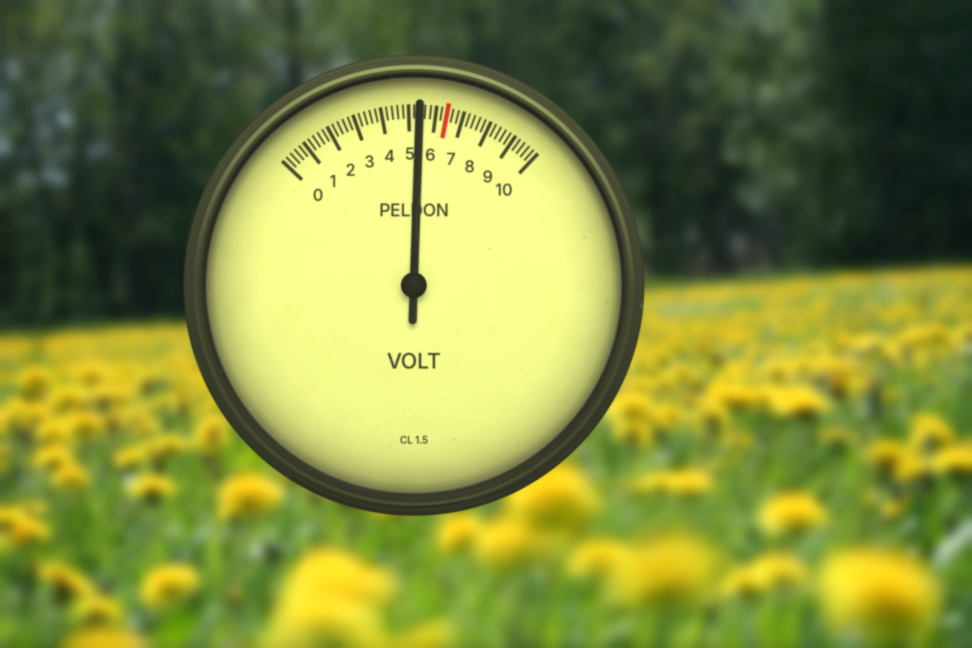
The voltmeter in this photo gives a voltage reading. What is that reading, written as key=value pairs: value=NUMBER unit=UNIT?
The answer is value=5.4 unit=V
